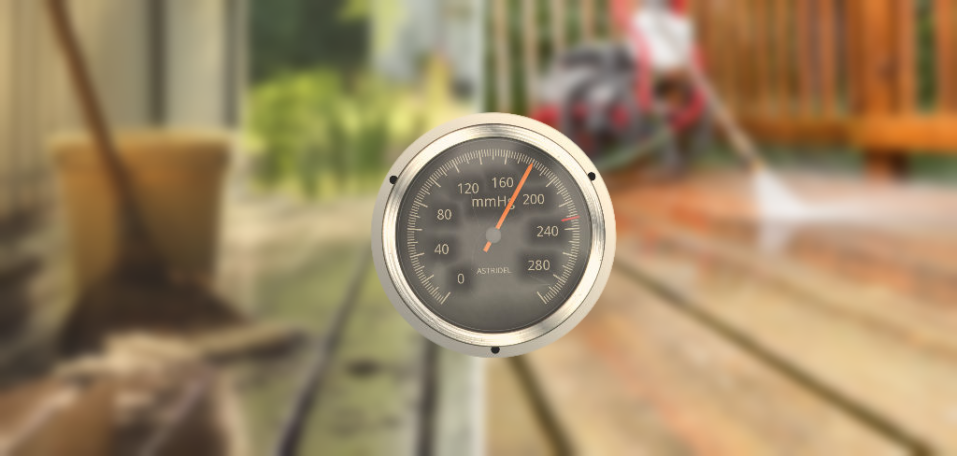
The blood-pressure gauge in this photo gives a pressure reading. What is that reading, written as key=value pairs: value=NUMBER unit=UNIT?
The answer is value=180 unit=mmHg
